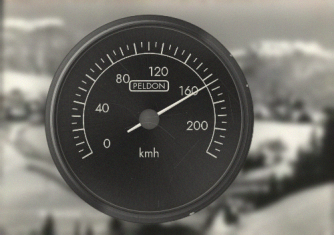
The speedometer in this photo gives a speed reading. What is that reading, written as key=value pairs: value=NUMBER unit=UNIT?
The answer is value=165 unit=km/h
